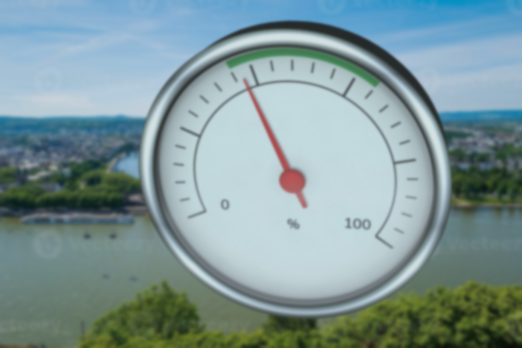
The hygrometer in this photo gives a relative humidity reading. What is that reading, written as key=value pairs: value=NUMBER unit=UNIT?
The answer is value=38 unit=%
